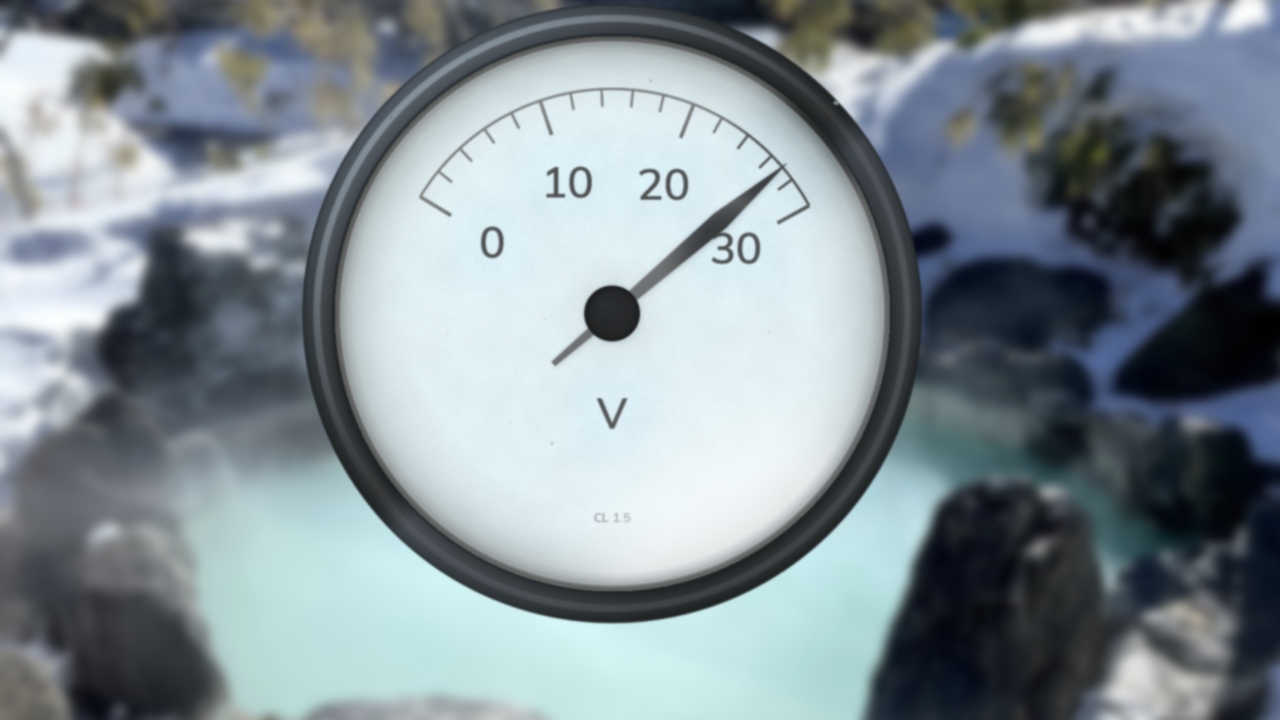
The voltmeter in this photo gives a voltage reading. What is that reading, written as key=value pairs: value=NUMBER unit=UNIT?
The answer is value=27 unit=V
